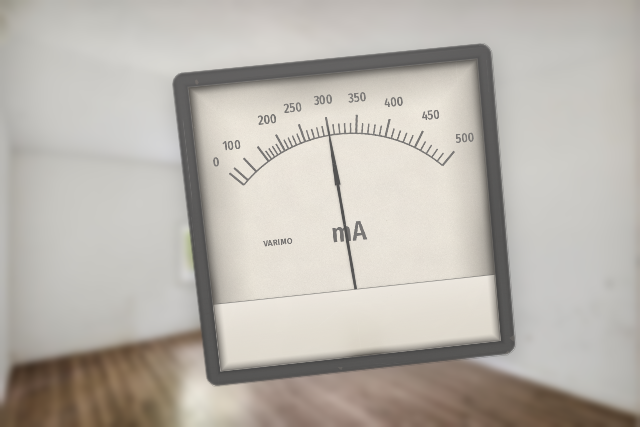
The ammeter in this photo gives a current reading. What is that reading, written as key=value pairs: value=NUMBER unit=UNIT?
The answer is value=300 unit=mA
